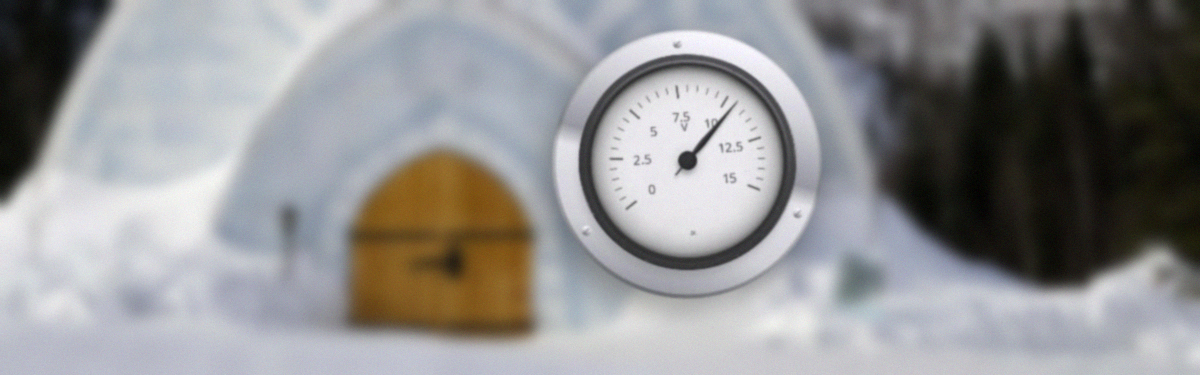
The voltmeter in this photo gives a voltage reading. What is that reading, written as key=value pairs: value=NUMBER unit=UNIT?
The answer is value=10.5 unit=V
